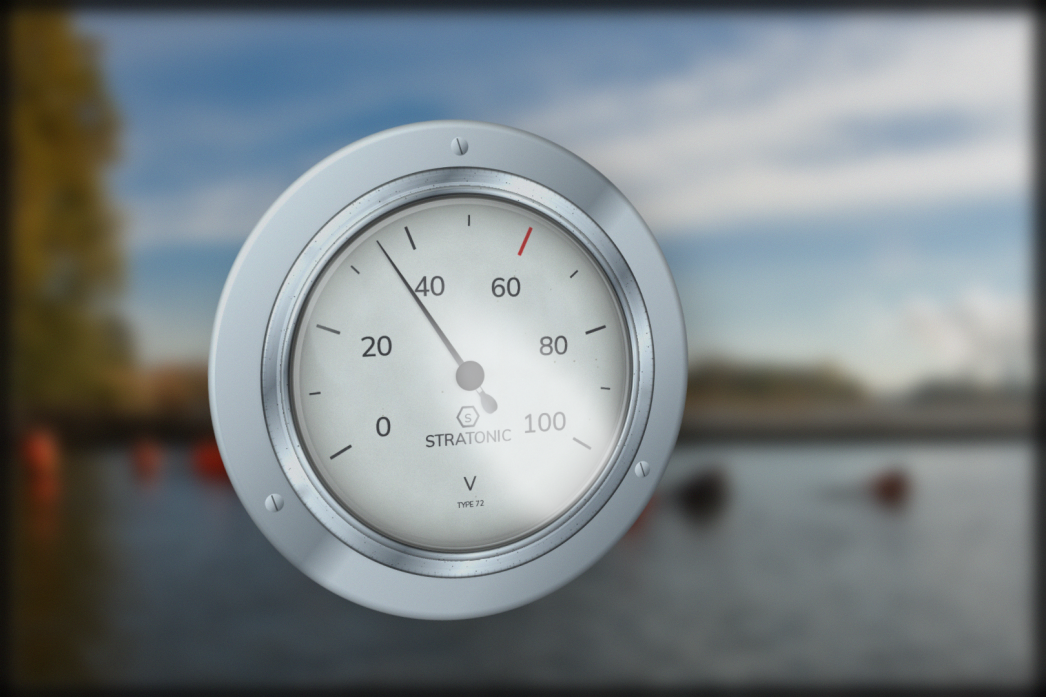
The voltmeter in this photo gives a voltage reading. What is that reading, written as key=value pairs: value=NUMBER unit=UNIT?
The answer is value=35 unit=V
